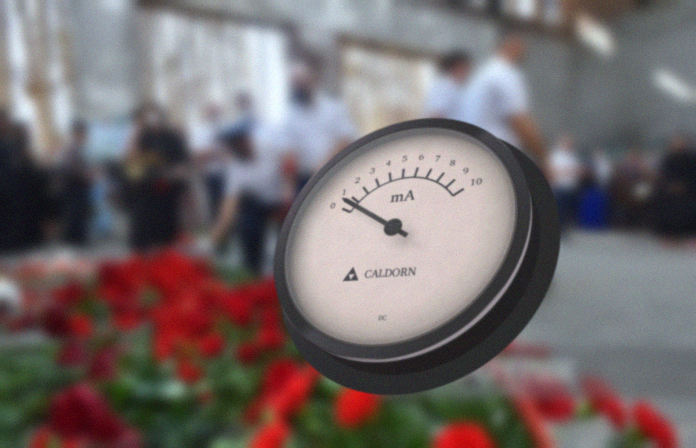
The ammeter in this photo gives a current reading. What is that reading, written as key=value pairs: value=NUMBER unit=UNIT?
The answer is value=0.5 unit=mA
